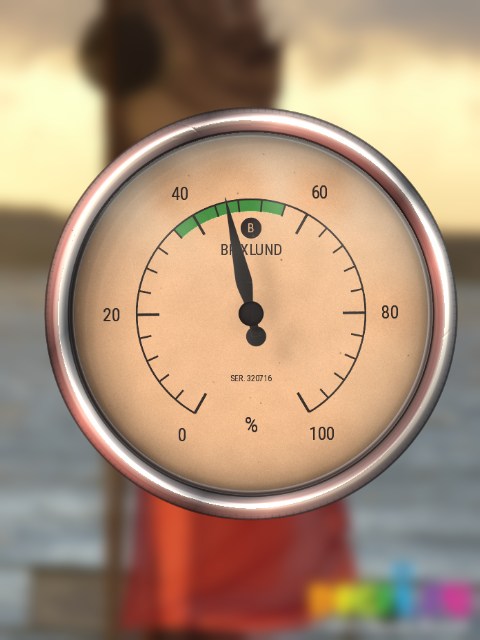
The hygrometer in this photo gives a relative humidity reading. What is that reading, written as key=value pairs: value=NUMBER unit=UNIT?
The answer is value=46 unit=%
